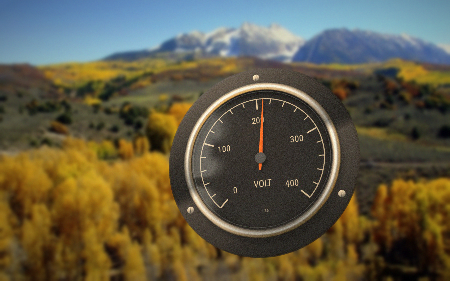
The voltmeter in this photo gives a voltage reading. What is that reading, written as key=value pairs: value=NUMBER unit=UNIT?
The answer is value=210 unit=V
